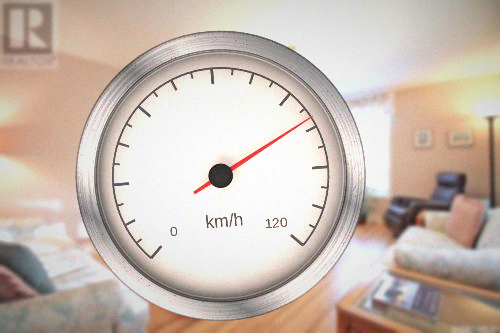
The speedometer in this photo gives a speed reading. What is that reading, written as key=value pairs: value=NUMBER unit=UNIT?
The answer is value=87.5 unit=km/h
